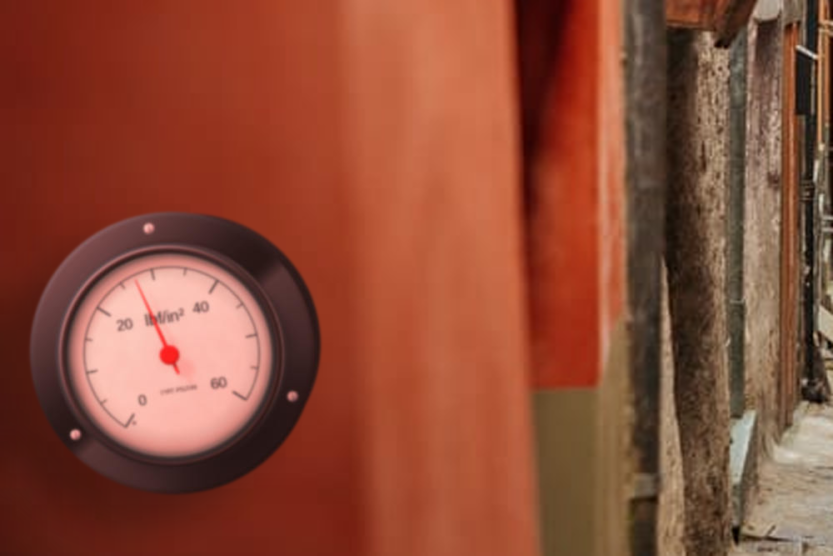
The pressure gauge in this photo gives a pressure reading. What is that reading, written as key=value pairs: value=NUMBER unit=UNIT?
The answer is value=27.5 unit=psi
